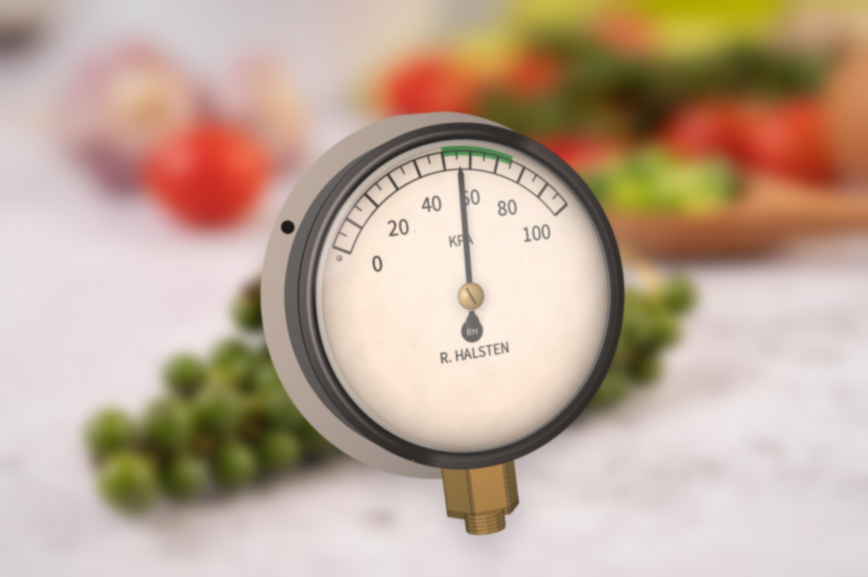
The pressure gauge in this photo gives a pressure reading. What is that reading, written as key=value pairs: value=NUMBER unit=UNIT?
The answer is value=55 unit=kPa
